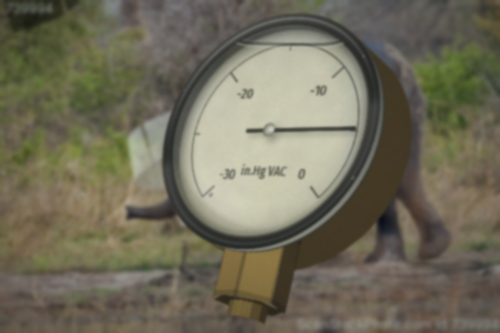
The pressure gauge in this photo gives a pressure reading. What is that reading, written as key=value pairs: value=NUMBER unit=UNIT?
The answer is value=-5 unit=inHg
